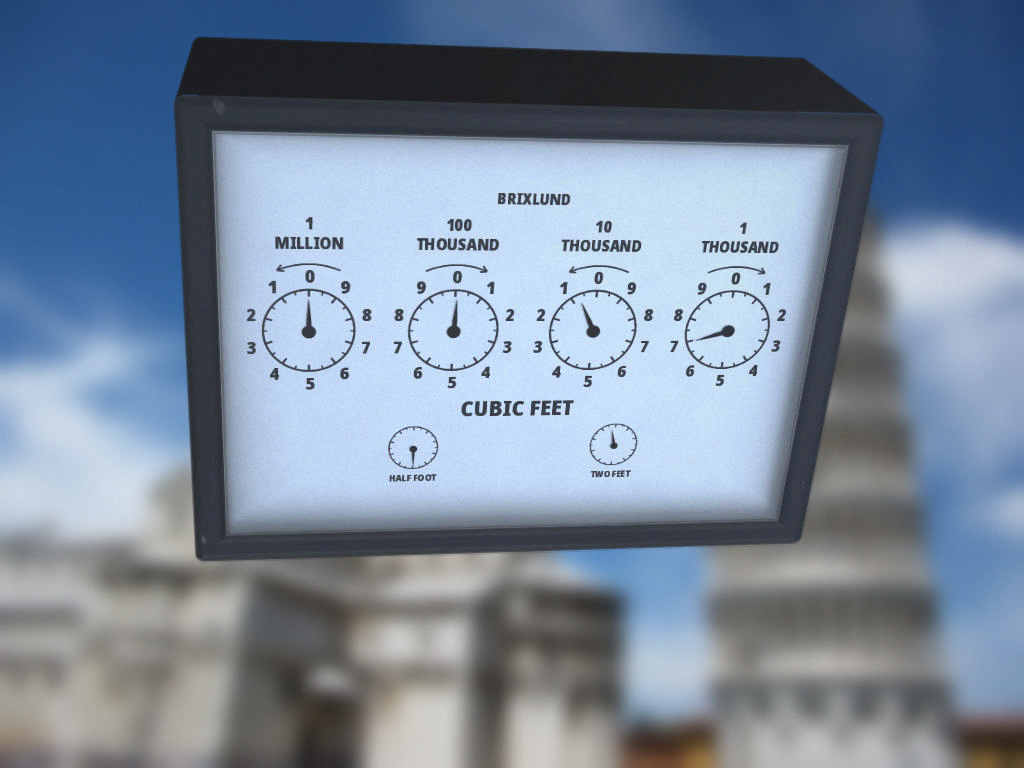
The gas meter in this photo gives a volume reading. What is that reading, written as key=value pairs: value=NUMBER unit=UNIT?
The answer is value=700 unit=ft³
